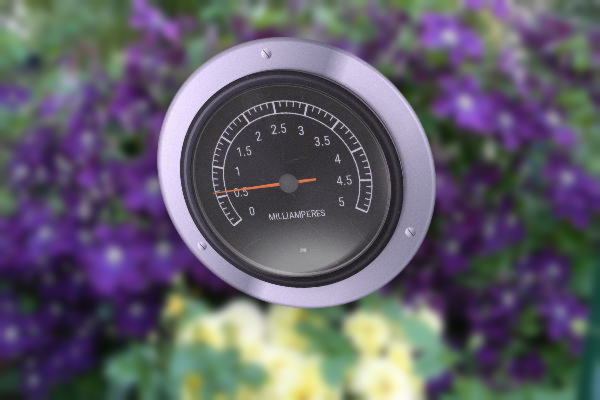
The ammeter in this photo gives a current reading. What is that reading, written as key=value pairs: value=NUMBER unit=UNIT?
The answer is value=0.6 unit=mA
